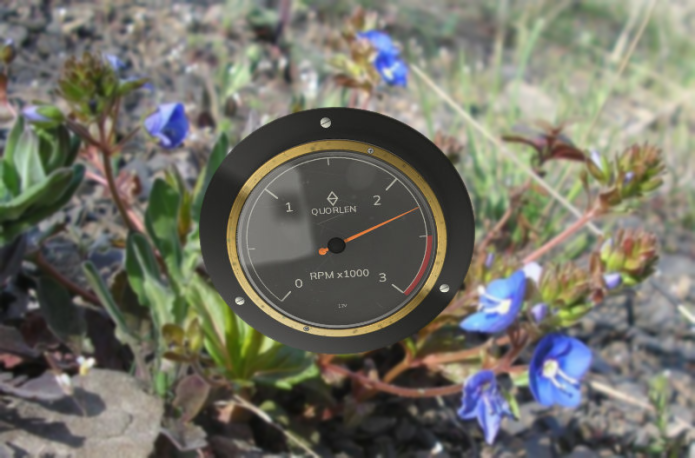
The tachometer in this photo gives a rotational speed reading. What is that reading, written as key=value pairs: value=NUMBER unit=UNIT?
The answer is value=2250 unit=rpm
